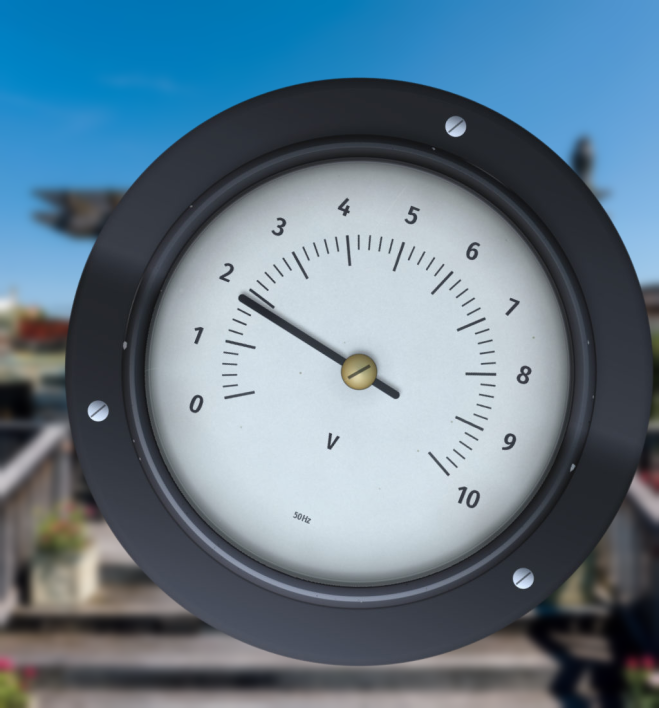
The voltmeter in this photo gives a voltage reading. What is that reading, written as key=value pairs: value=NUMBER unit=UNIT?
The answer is value=1.8 unit=V
